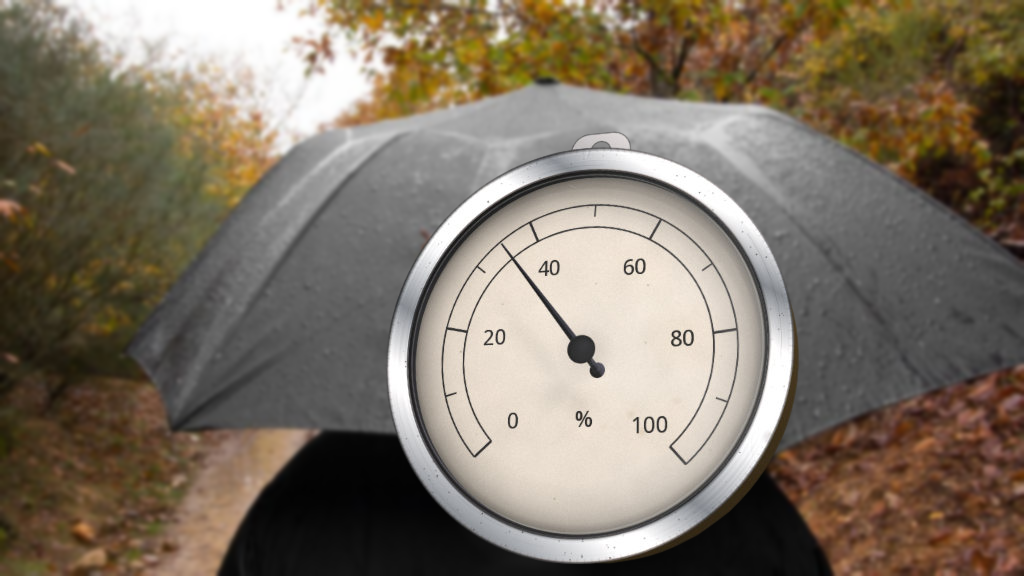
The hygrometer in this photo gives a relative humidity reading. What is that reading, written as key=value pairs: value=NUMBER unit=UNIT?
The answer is value=35 unit=%
